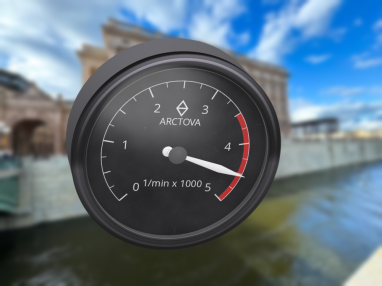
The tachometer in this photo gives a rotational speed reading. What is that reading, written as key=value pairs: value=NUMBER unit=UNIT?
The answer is value=4500 unit=rpm
